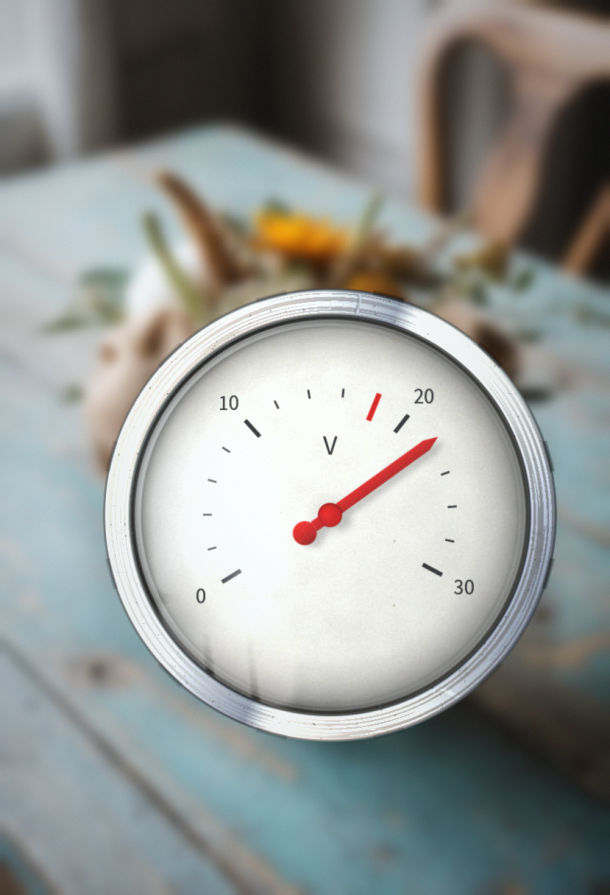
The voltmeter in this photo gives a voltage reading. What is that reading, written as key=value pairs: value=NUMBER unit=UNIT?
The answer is value=22 unit=V
